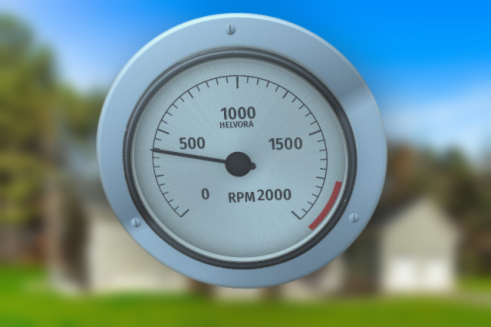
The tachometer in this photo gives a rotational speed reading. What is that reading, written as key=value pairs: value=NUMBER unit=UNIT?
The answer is value=400 unit=rpm
